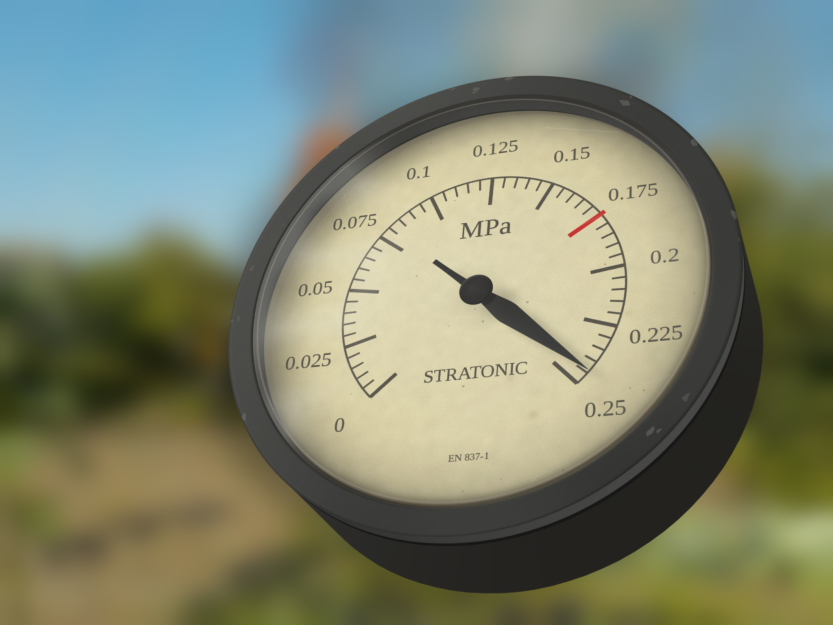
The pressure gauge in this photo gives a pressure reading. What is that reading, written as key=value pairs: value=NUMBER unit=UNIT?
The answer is value=0.245 unit=MPa
